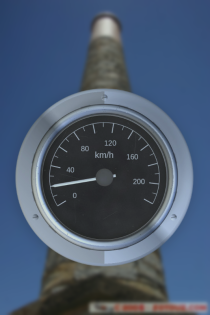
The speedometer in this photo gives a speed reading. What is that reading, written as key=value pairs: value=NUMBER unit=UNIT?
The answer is value=20 unit=km/h
